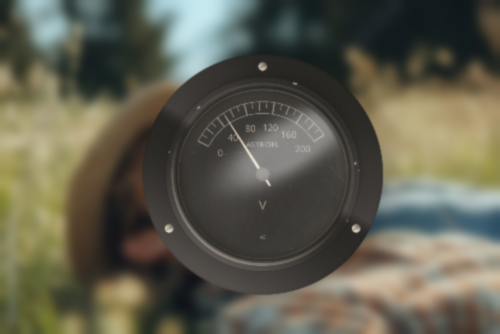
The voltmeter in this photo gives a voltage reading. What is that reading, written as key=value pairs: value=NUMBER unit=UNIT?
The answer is value=50 unit=V
